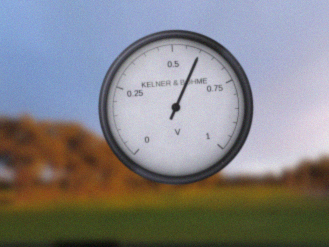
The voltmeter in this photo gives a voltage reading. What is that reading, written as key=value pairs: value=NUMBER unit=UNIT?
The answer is value=0.6 unit=V
